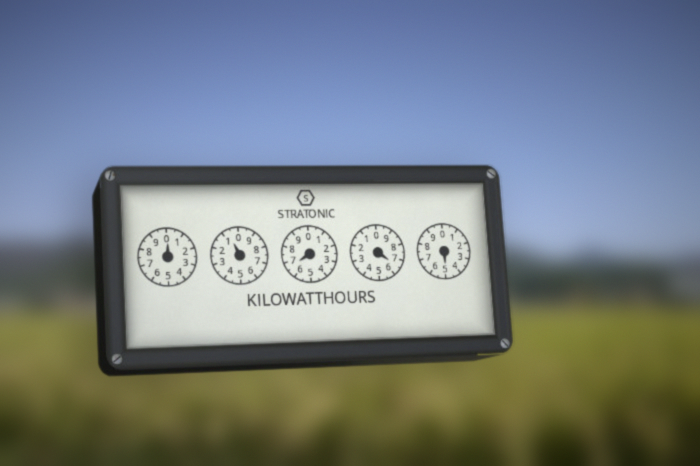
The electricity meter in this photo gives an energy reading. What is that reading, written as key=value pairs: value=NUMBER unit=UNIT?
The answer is value=665 unit=kWh
